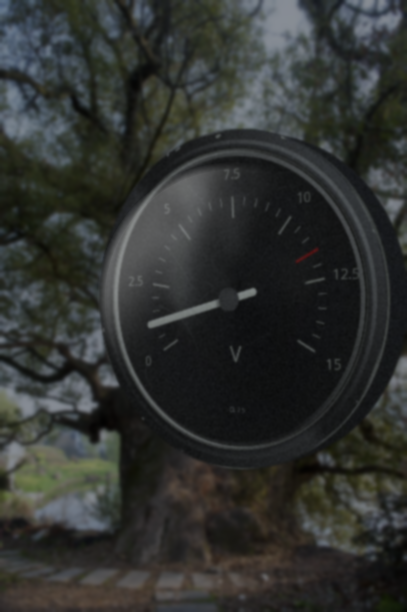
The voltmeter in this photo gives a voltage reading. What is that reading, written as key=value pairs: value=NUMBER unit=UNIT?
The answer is value=1 unit=V
